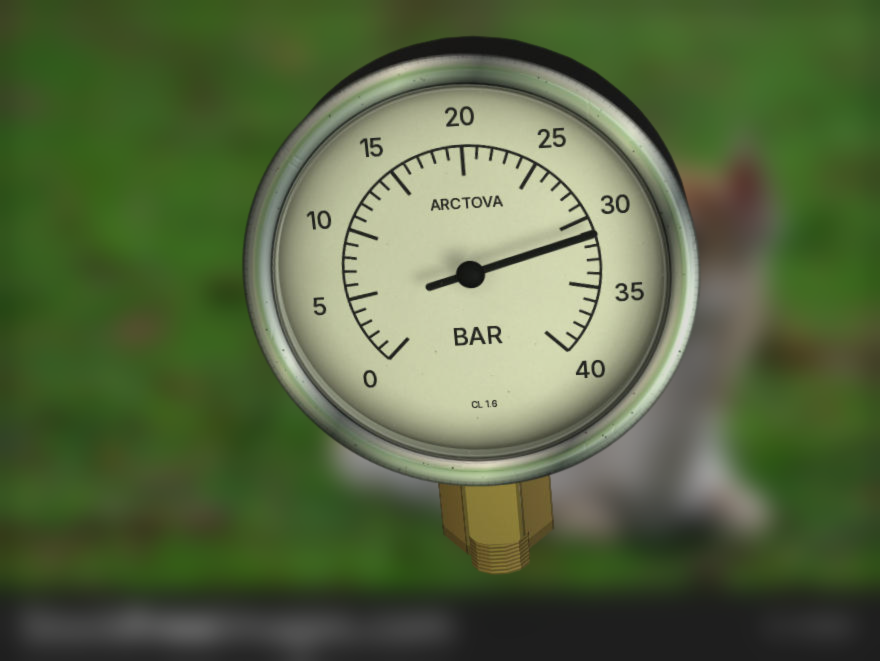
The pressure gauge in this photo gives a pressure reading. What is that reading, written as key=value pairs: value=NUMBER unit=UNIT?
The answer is value=31 unit=bar
